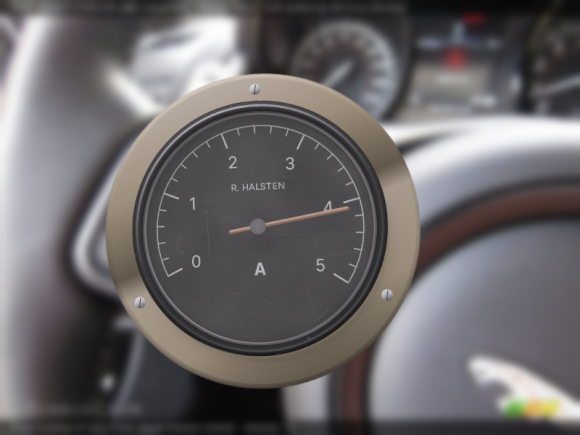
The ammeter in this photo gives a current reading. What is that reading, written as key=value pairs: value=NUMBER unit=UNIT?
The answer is value=4.1 unit=A
